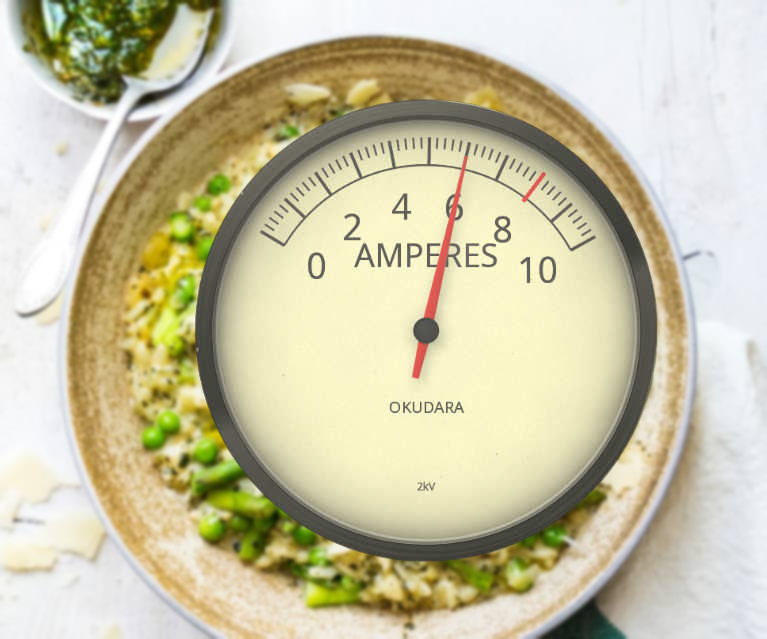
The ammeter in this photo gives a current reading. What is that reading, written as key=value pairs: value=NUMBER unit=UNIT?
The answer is value=6 unit=A
